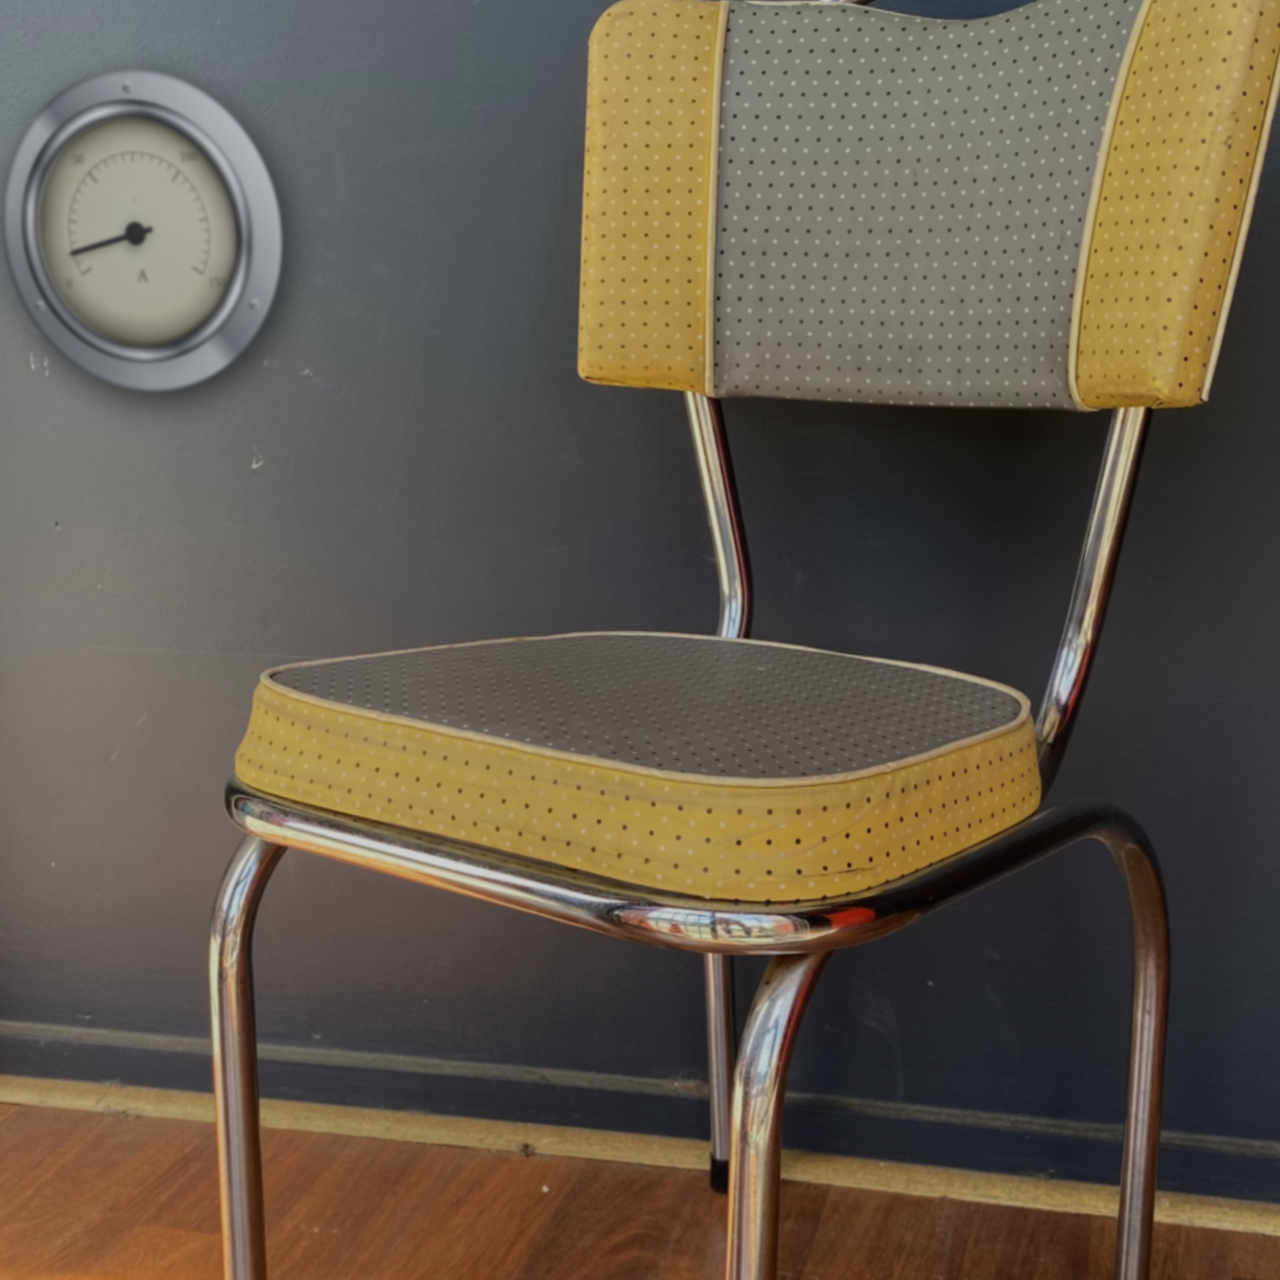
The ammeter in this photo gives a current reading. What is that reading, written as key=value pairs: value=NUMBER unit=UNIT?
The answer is value=10 unit=A
